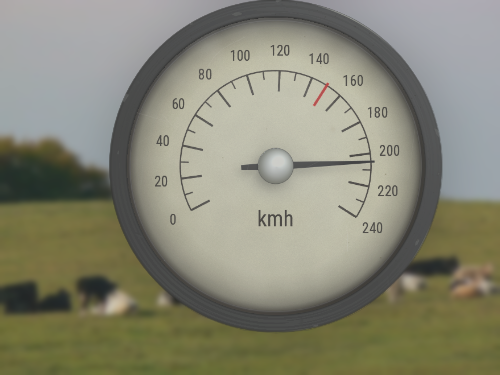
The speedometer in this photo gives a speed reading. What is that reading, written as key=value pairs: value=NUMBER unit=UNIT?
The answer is value=205 unit=km/h
